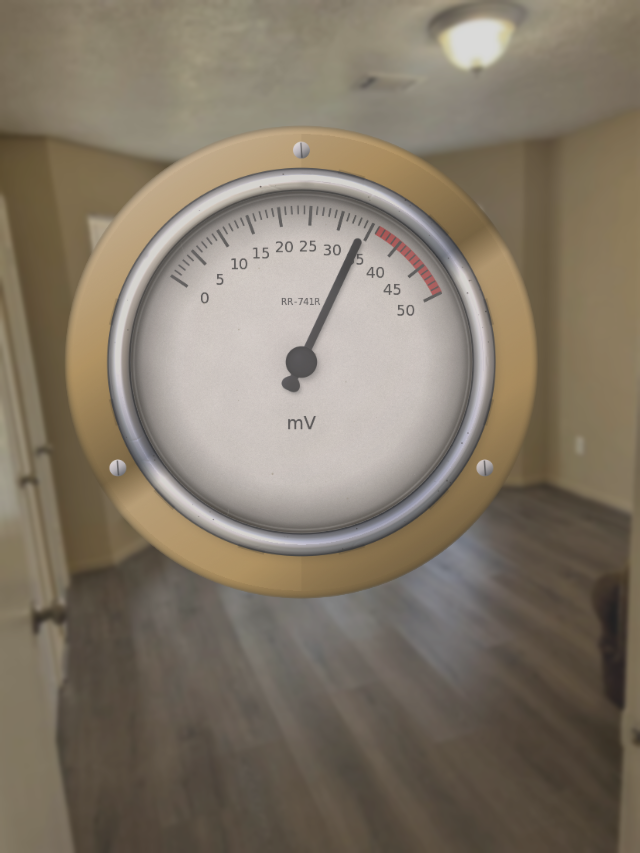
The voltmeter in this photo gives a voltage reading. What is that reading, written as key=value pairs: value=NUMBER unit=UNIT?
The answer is value=34 unit=mV
